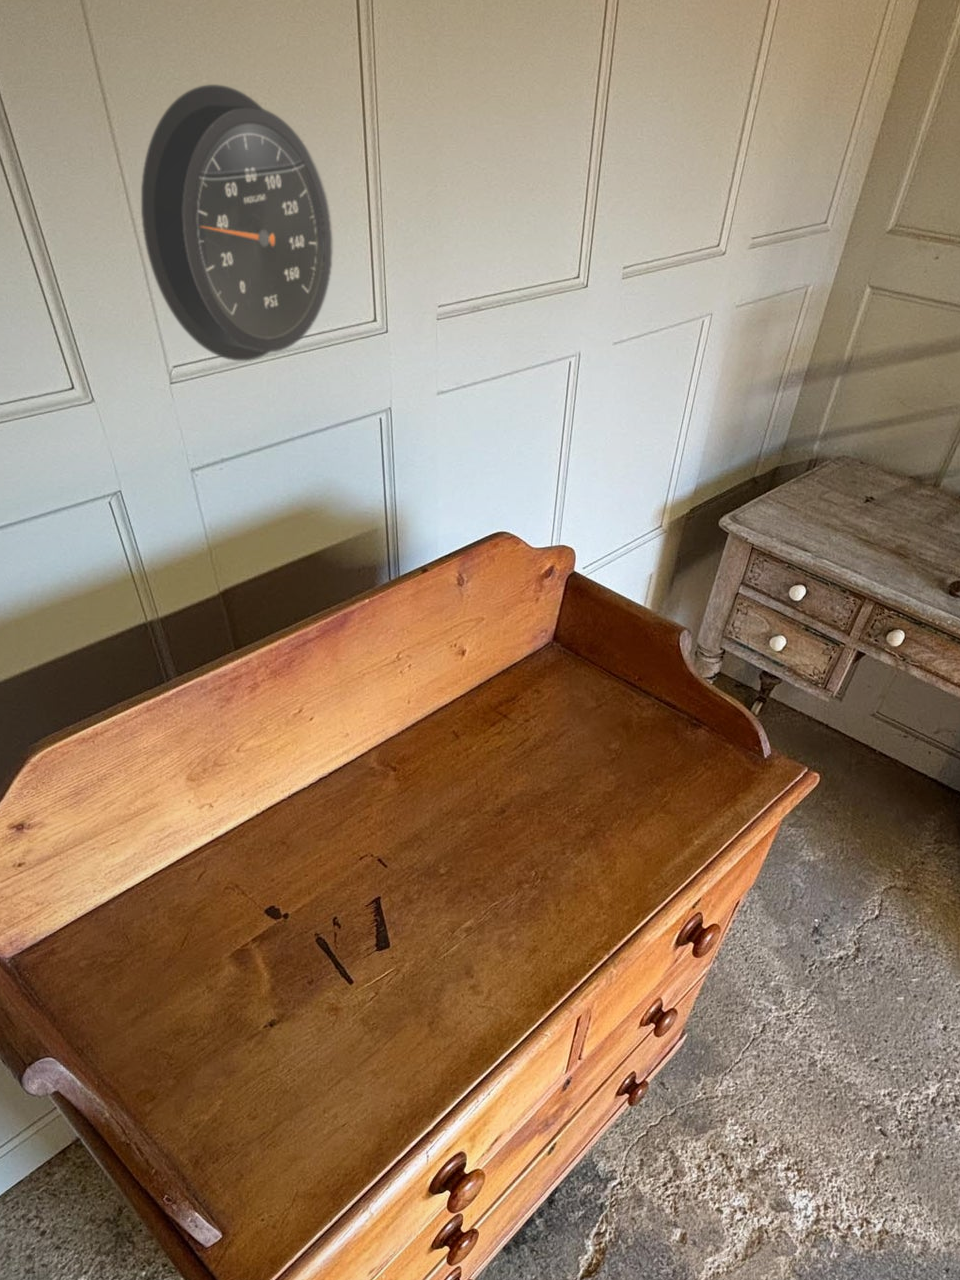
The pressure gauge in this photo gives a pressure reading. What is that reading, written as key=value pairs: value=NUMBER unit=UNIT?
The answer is value=35 unit=psi
